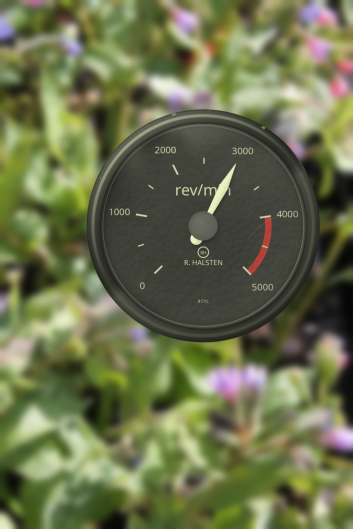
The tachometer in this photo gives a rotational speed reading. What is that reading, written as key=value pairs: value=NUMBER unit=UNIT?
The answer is value=3000 unit=rpm
